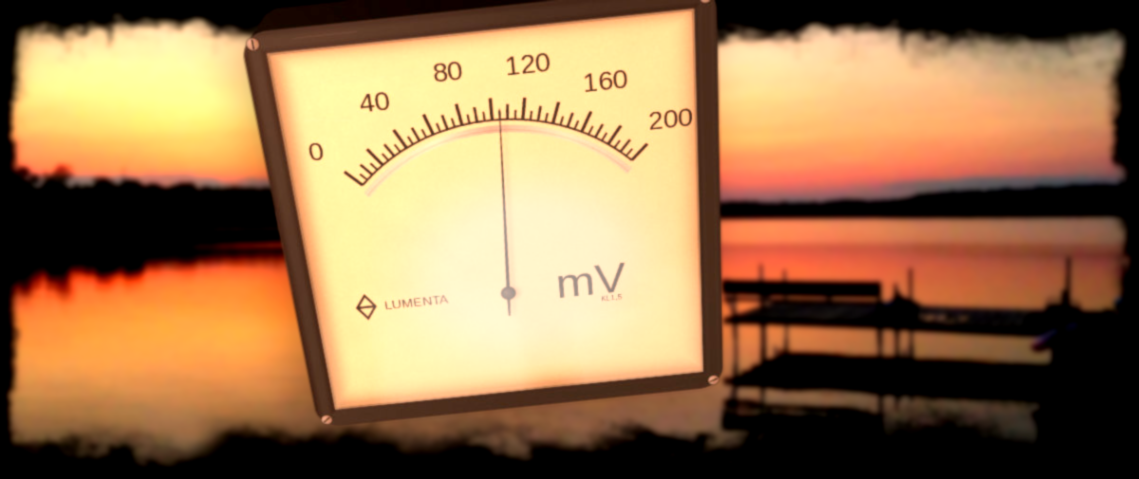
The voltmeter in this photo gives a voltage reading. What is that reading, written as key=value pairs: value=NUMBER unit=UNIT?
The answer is value=105 unit=mV
